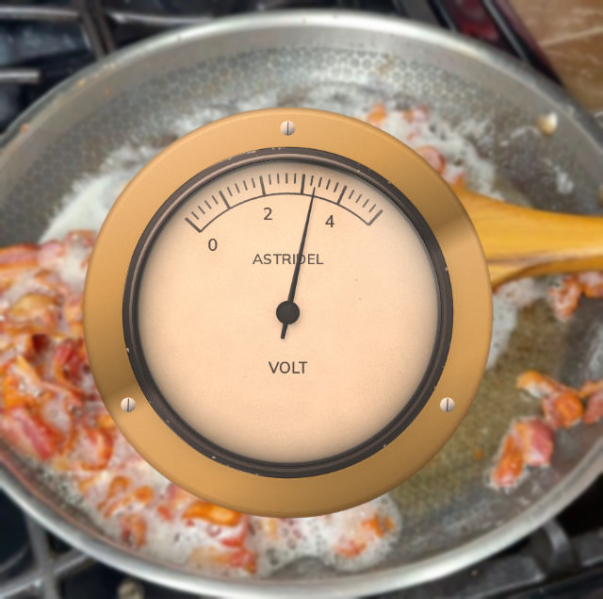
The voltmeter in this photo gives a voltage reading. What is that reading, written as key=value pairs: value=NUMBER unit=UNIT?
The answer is value=3.3 unit=V
